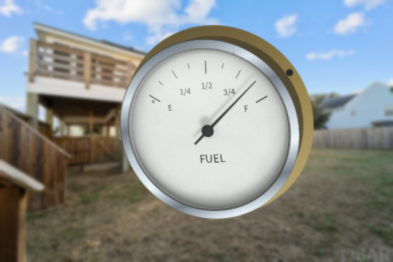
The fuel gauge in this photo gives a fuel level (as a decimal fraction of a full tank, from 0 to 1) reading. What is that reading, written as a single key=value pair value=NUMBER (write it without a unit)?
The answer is value=0.875
